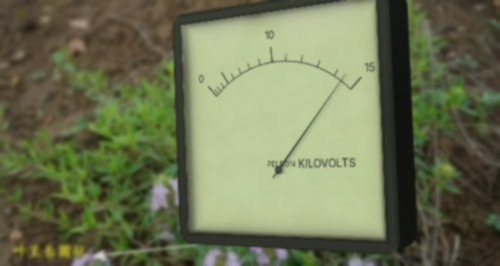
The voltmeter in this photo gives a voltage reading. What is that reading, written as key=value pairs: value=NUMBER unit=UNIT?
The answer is value=14.5 unit=kV
